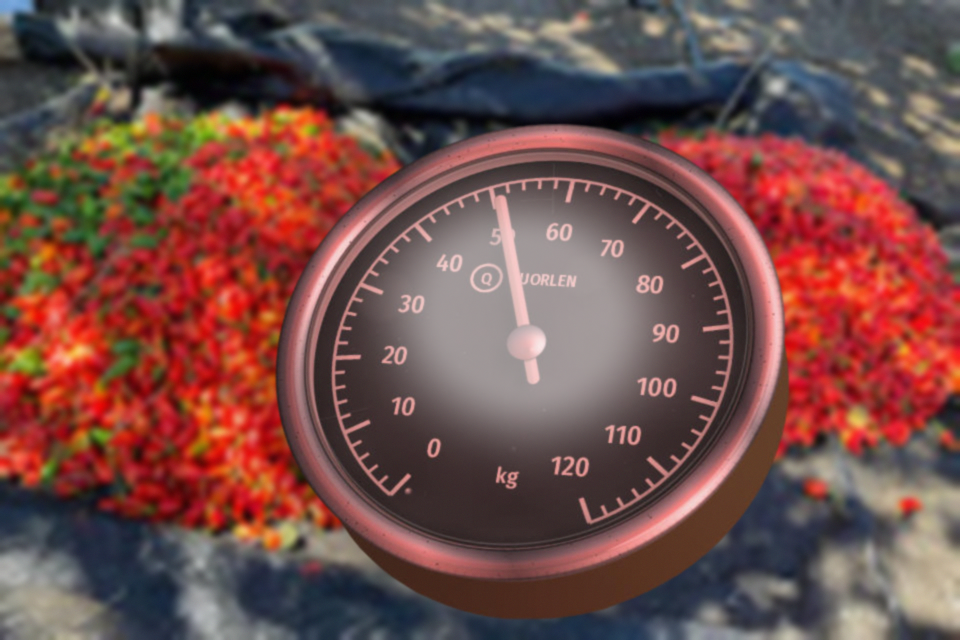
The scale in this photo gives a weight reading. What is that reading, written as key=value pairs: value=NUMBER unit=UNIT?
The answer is value=51 unit=kg
